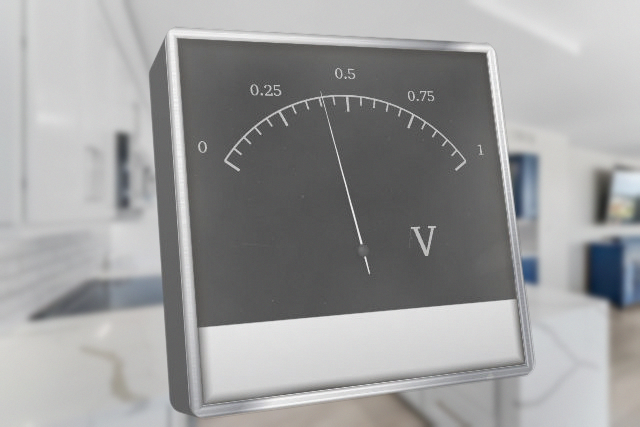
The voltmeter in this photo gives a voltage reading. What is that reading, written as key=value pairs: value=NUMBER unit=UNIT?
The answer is value=0.4 unit=V
